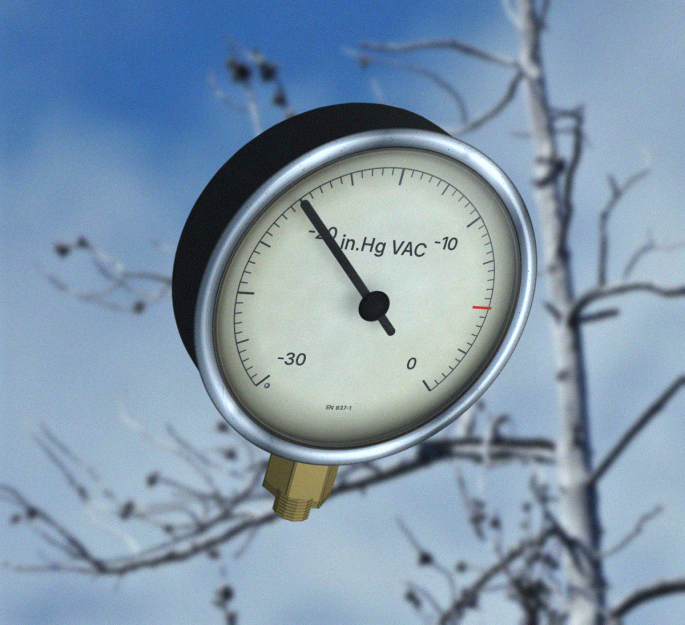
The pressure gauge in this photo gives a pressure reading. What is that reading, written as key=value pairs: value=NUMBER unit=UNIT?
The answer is value=-20 unit=inHg
